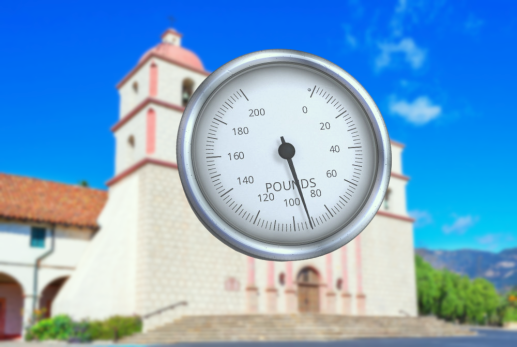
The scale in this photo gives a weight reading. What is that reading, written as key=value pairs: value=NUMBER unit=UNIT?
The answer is value=92 unit=lb
